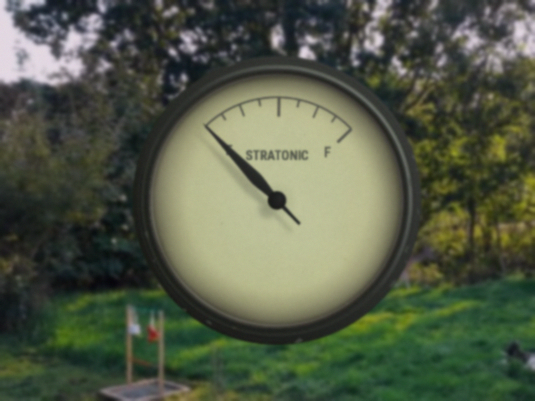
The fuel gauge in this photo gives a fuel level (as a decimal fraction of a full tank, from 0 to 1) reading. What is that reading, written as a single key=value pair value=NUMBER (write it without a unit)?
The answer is value=0
